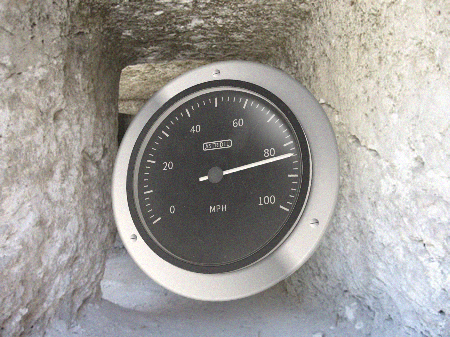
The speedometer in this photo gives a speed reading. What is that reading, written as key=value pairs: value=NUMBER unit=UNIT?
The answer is value=84 unit=mph
